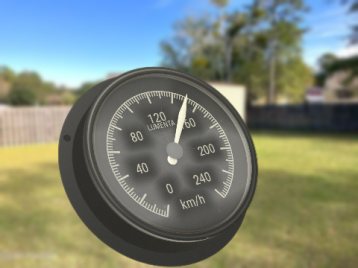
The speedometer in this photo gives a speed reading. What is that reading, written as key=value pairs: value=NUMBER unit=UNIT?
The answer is value=150 unit=km/h
